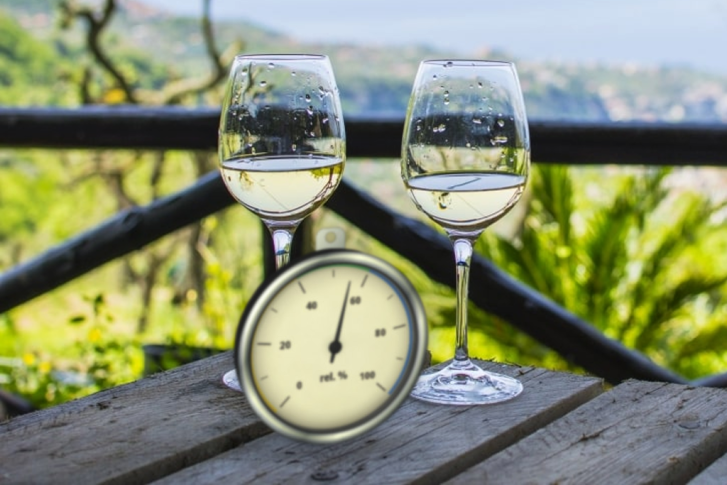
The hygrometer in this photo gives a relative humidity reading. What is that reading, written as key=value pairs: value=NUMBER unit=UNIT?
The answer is value=55 unit=%
